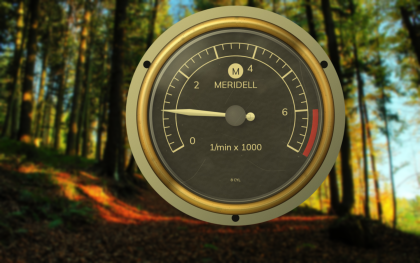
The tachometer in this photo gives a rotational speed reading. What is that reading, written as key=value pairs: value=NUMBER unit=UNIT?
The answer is value=1000 unit=rpm
